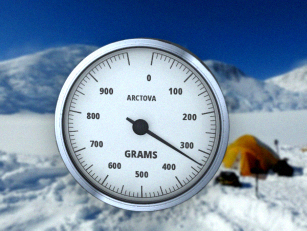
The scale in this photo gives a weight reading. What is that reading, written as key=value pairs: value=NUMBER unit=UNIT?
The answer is value=330 unit=g
